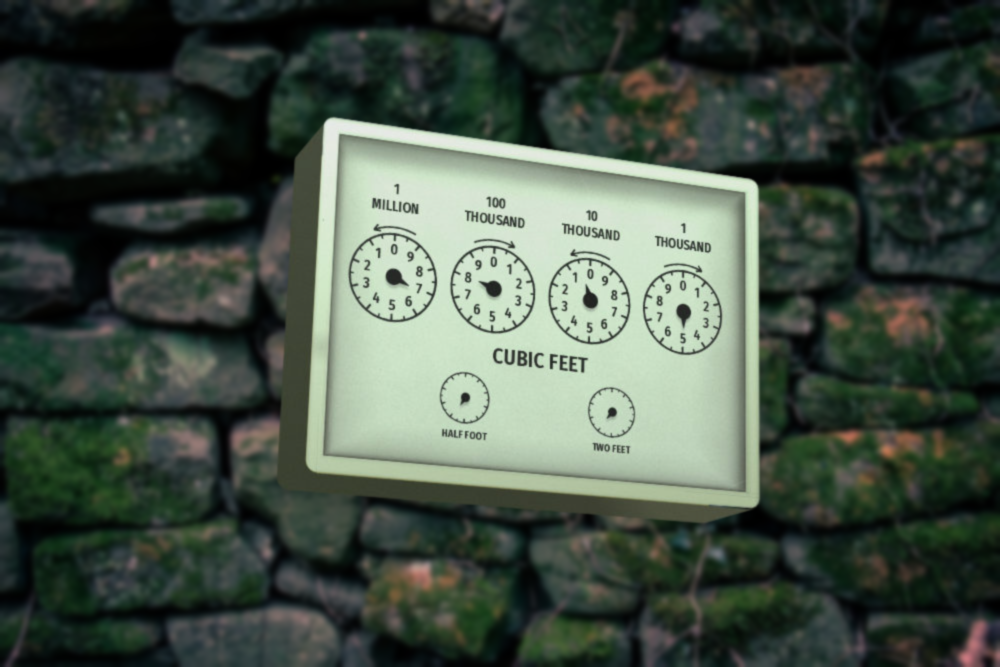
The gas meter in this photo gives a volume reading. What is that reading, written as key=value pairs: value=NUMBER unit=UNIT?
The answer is value=680500 unit=ft³
